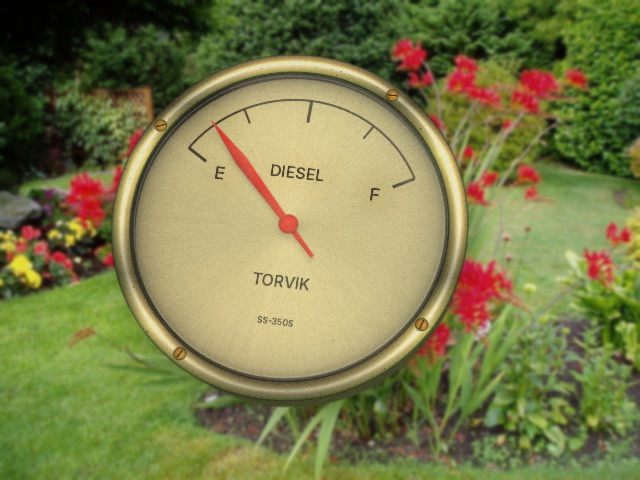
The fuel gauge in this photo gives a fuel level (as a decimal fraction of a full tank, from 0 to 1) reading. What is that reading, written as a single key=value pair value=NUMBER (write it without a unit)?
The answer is value=0.125
